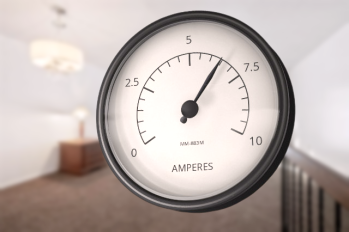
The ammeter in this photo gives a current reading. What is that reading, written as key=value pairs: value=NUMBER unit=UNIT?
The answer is value=6.5 unit=A
